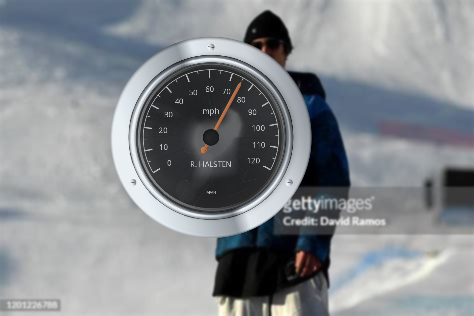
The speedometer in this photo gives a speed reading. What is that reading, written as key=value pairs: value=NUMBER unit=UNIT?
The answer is value=75 unit=mph
